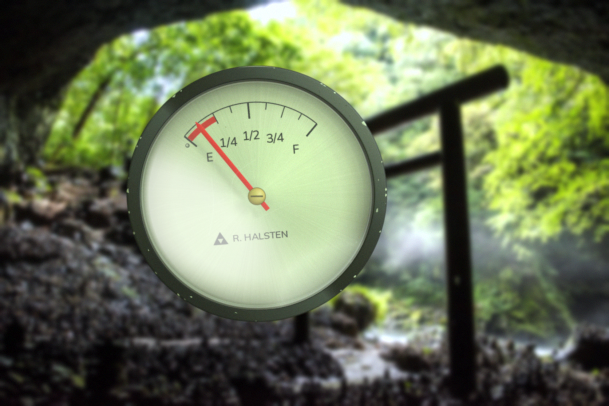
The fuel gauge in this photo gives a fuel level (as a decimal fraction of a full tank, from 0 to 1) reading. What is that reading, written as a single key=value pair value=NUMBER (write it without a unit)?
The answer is value=0.125
